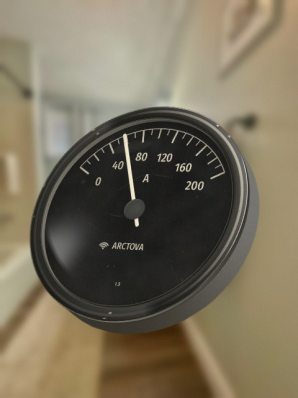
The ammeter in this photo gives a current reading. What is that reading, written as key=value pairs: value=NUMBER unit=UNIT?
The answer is value=60 unit=A
